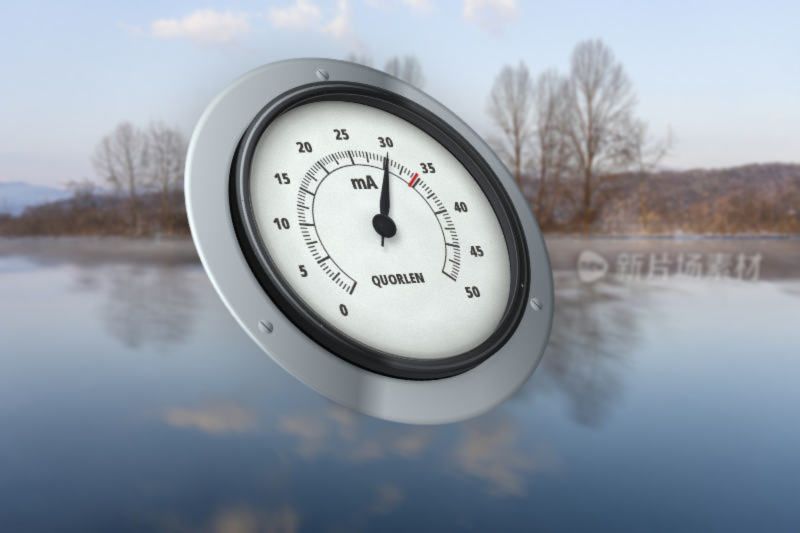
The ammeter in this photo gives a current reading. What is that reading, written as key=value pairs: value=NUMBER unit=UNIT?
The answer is value=30 unit=mA
